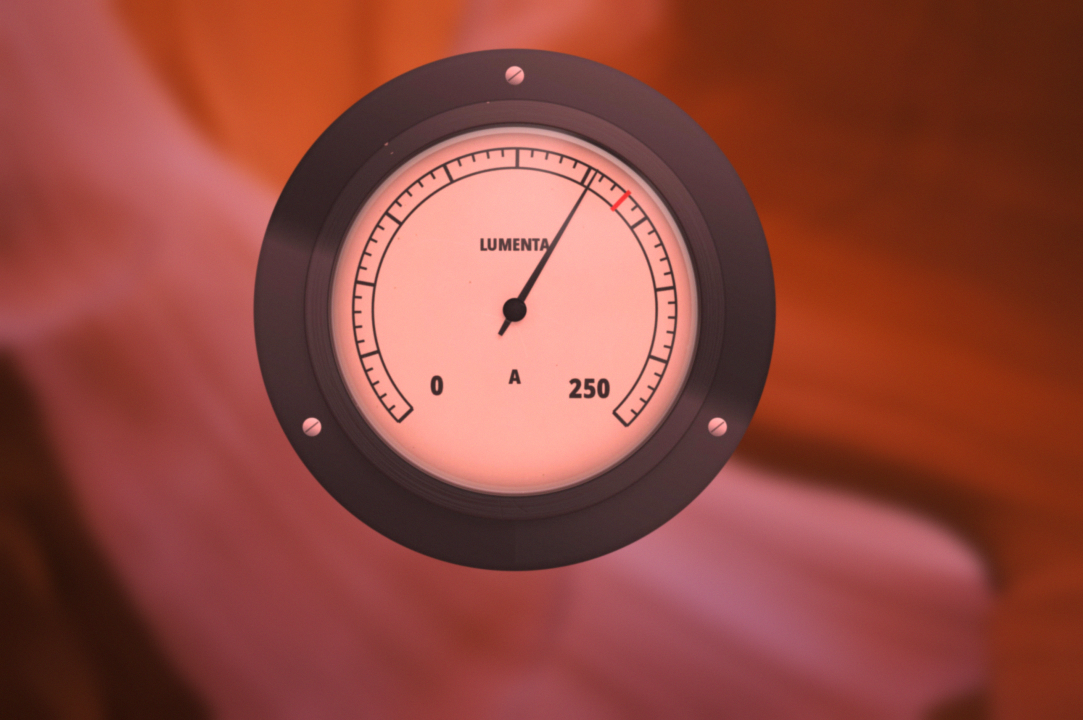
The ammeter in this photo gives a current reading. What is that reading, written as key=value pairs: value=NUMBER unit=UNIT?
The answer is value=152.5 unit=A
